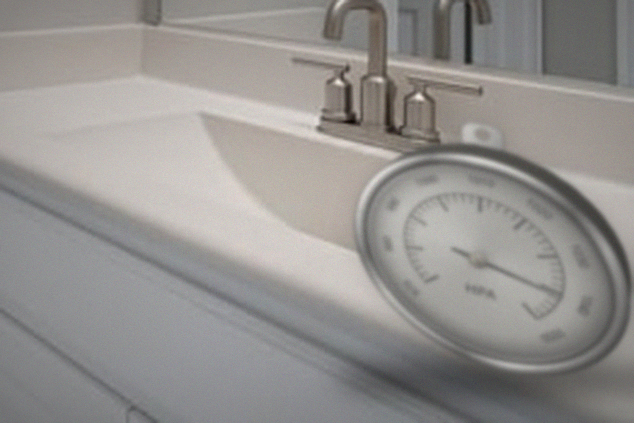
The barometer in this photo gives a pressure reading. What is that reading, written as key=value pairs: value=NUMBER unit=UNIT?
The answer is value=1040 unit=hPa
